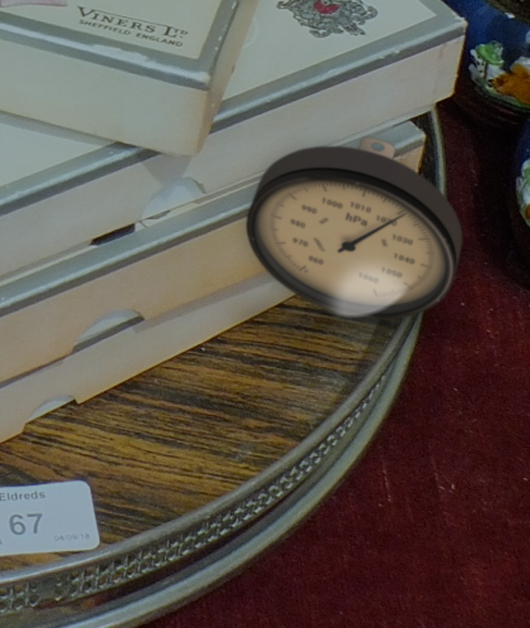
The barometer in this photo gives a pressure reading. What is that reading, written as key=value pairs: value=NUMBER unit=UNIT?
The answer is value=1020 unit=hPa
